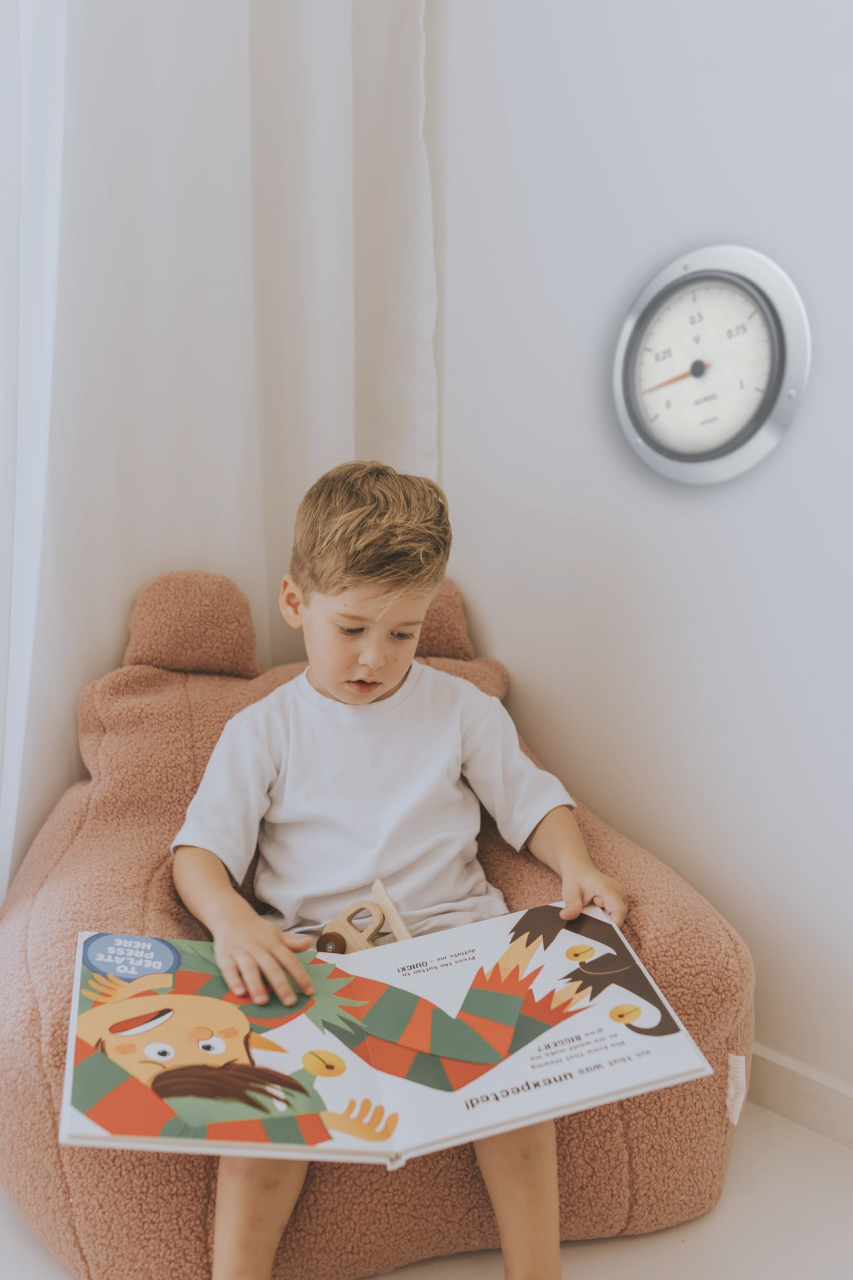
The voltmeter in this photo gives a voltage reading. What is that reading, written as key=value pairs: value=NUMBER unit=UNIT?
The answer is value=0.1 unit=V
